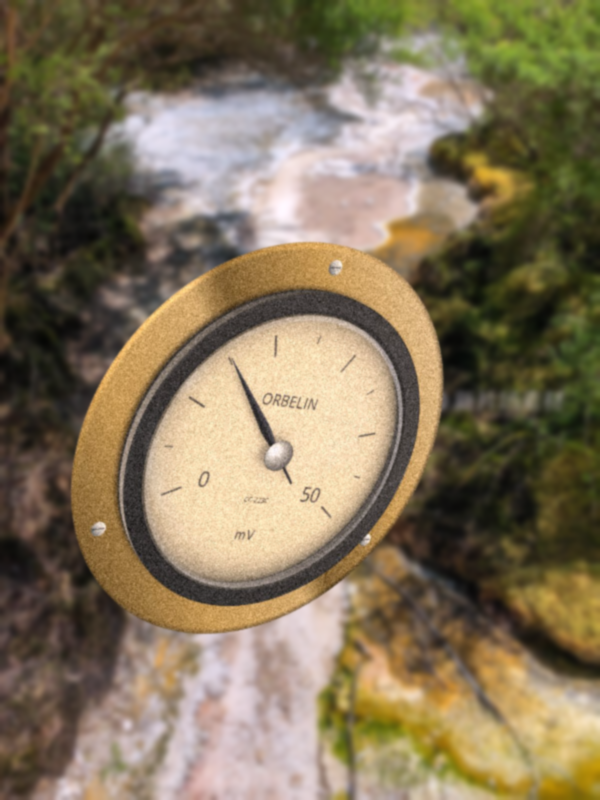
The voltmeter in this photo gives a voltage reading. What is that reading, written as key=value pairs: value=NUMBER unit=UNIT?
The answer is value=15 unit=mV
